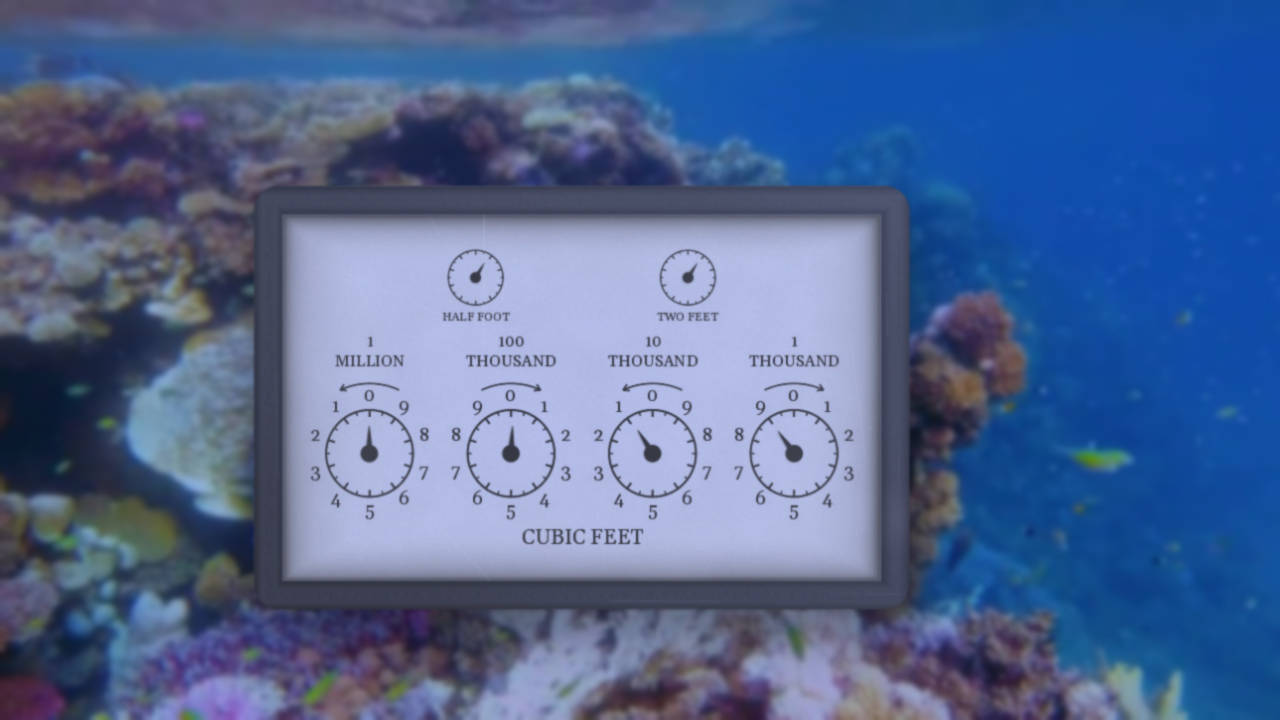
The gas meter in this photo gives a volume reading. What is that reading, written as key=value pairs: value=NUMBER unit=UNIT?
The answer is value=900 unit=ft³
